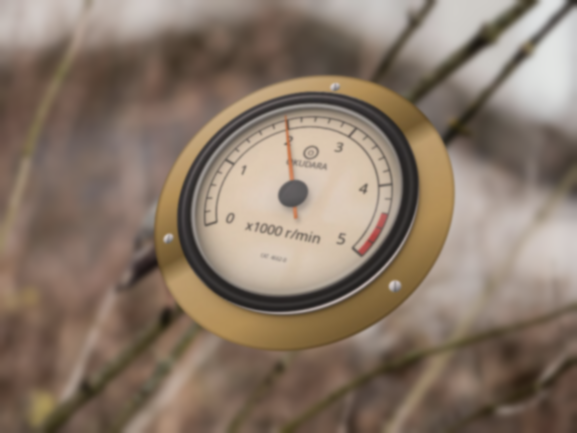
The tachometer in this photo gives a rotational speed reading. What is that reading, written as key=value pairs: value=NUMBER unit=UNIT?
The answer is value=2000 unit=rpm
